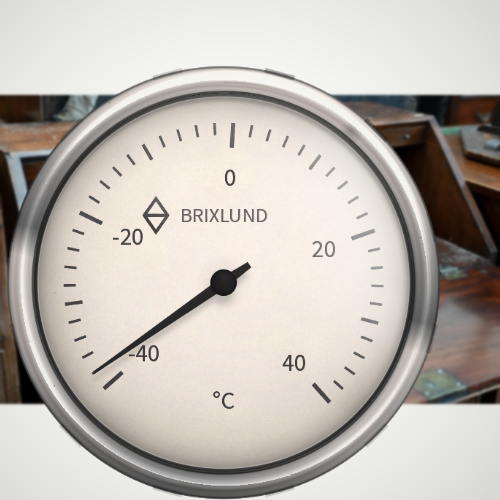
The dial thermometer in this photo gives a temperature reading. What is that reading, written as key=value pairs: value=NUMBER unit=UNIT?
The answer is value=-38 unit=°C
